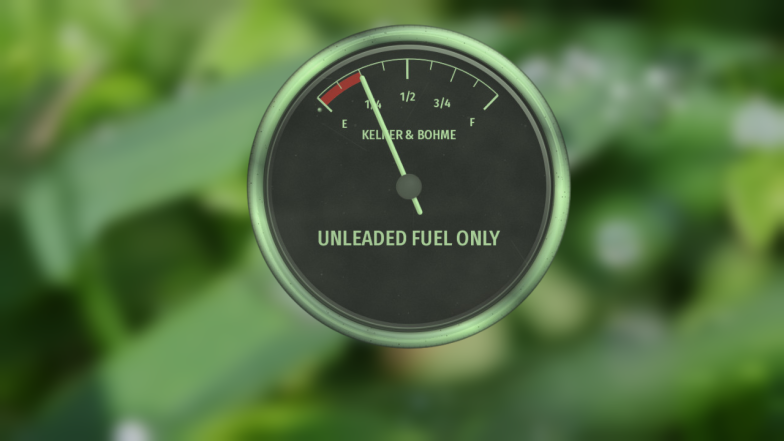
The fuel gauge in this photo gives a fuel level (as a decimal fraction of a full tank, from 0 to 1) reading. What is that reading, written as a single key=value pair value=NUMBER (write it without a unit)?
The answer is value=0.25
